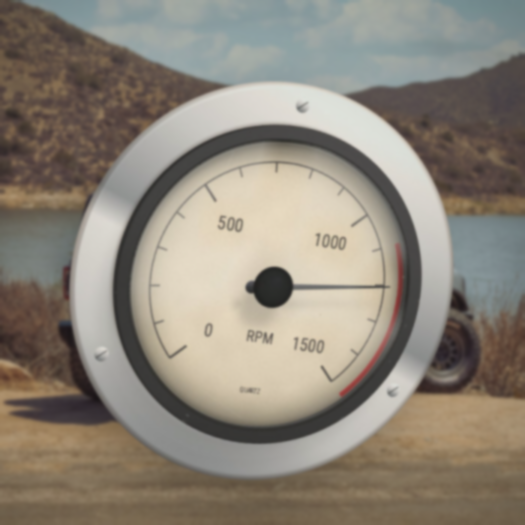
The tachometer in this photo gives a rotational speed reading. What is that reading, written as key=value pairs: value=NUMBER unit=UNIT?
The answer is value=1200 unit=rpm
